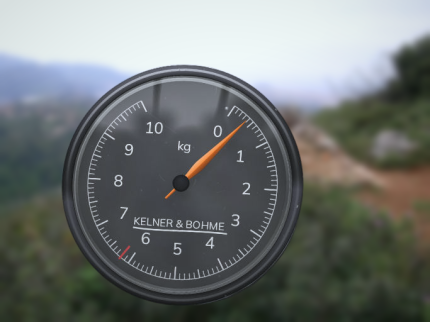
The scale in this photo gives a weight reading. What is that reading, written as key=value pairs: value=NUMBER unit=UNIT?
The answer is value=0.4 unit=kg
